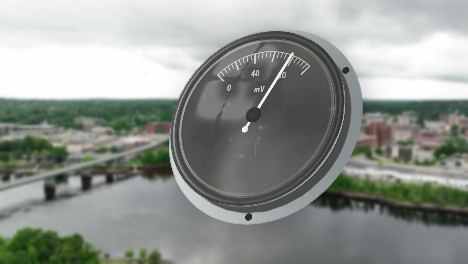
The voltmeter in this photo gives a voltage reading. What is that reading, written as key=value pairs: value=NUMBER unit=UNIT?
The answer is value=80 unit=mV
